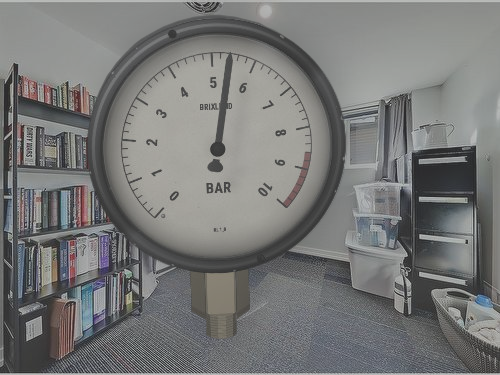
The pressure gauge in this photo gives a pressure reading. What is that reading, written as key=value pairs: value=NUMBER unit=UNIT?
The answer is value=5.4 unit=bar
